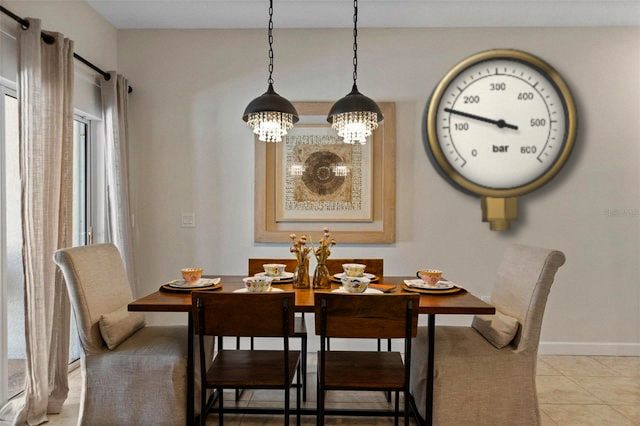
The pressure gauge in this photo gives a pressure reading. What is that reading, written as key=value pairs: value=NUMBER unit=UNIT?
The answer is value=140 unit=bar
